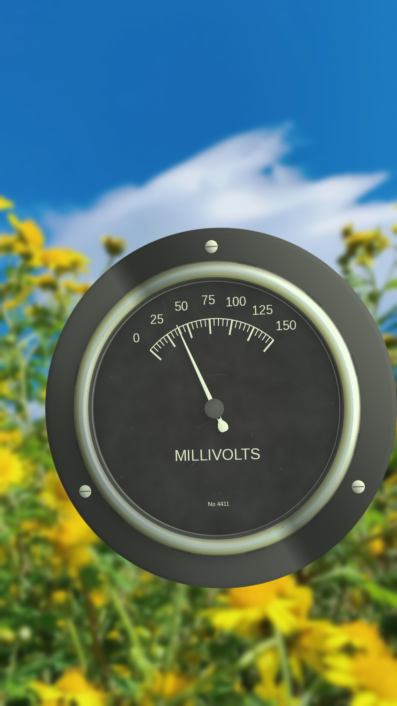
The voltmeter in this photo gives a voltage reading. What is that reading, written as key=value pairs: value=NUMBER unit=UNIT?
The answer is value=40 unit=mV
